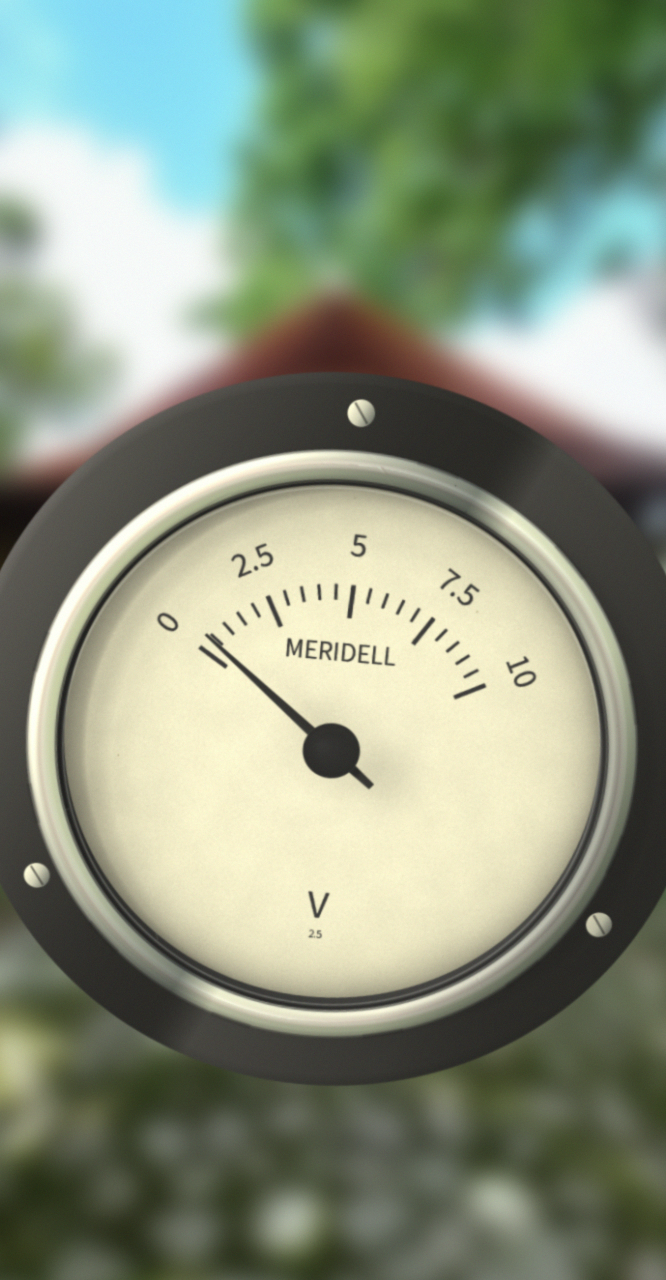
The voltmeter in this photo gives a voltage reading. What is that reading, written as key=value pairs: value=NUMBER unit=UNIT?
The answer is value=0.5 unit=V
